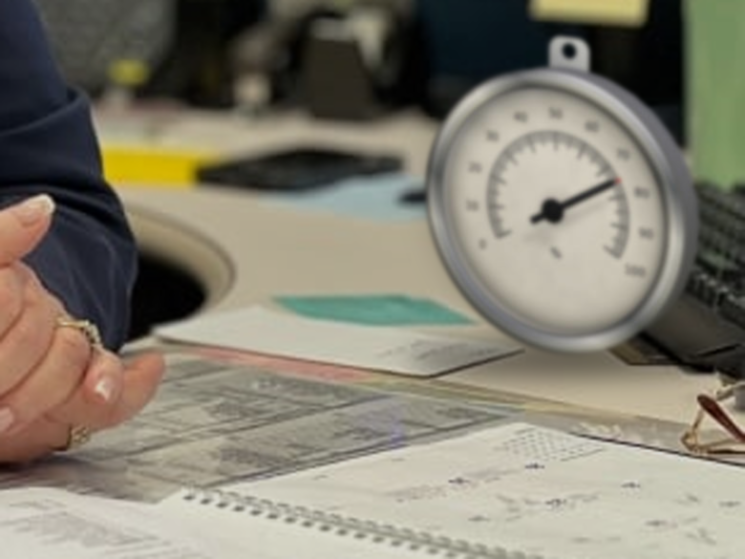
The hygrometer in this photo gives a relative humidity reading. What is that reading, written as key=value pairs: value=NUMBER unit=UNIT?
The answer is value=75 unit=%
